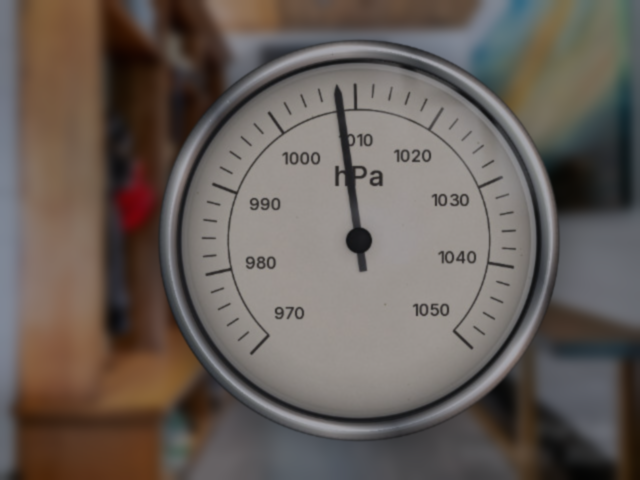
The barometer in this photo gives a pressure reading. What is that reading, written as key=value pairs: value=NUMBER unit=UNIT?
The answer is value=1008 unit=hPa
